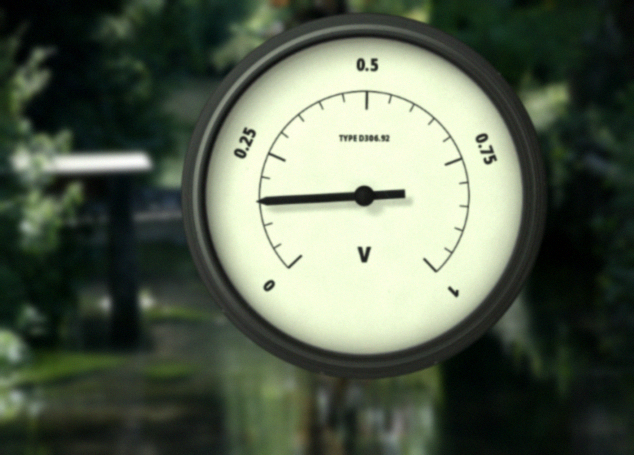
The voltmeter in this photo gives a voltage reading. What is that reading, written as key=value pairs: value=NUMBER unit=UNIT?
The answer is value=0.15 unit=V
